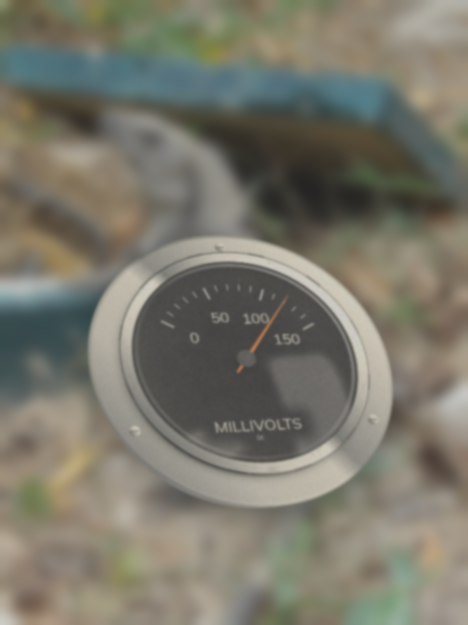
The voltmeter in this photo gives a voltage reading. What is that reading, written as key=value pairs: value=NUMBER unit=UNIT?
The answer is value=120 unit=mV
